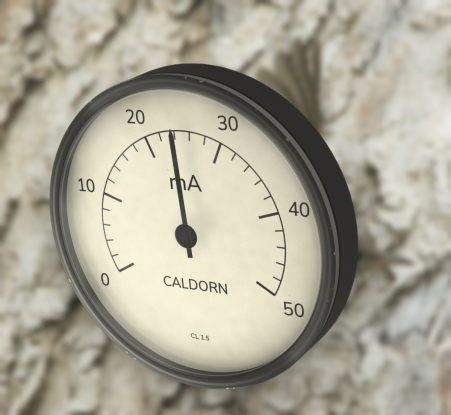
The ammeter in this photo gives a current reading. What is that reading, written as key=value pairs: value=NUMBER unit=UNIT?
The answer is value=24 unit=mA
